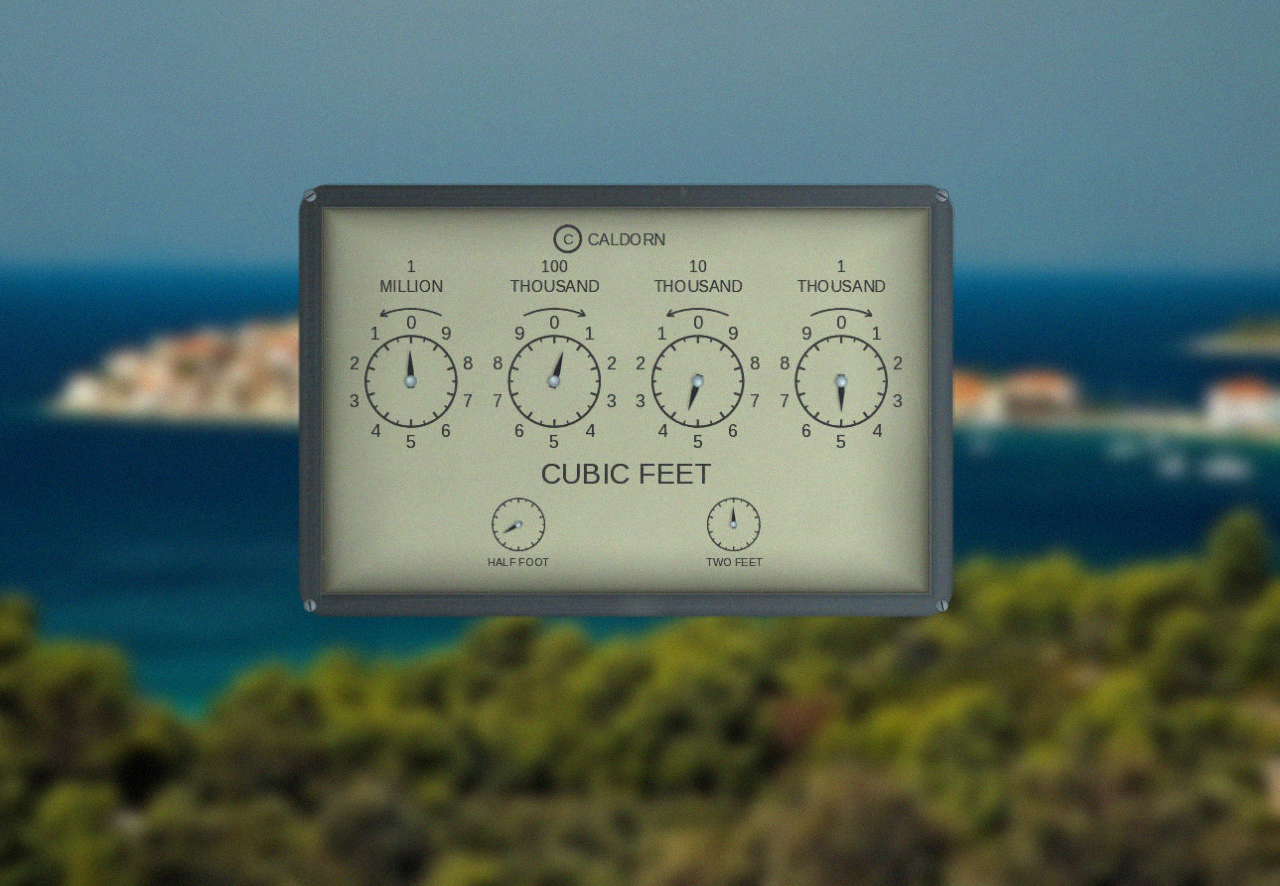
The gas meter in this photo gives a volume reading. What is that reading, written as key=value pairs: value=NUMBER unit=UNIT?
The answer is value=4500 unit=ft³
